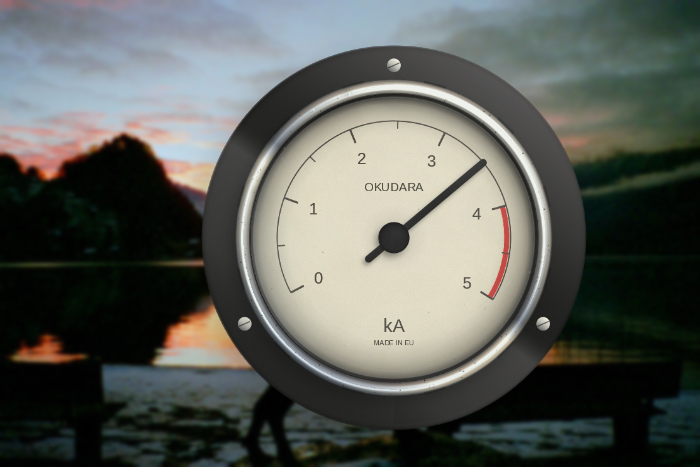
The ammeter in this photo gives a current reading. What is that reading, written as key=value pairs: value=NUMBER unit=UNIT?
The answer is value=3.5 unit=kA
